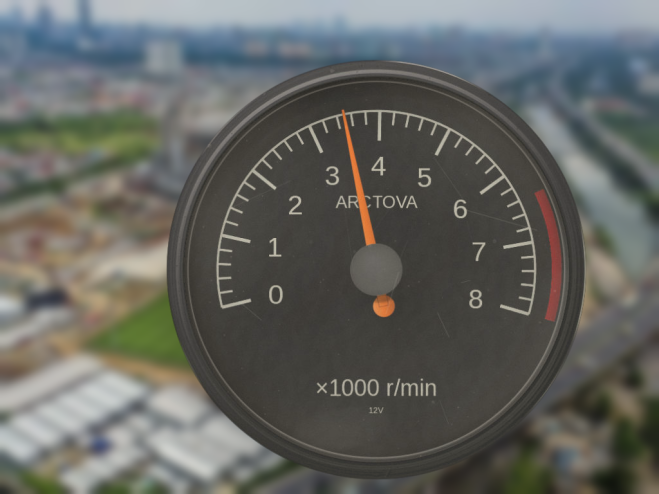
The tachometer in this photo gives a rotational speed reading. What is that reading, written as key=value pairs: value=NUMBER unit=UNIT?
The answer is value=3500 unit=rpm
